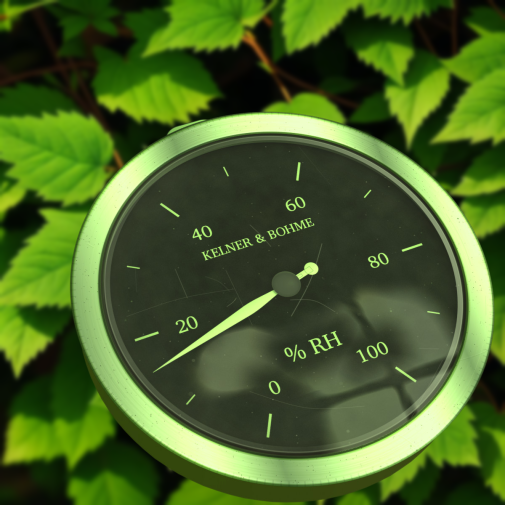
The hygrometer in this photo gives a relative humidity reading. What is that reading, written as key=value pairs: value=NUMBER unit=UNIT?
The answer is value=15 unit=%
